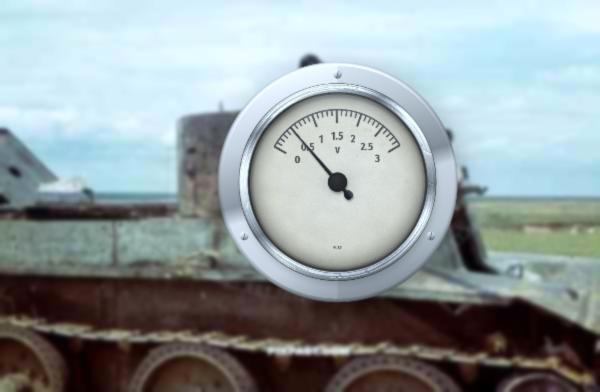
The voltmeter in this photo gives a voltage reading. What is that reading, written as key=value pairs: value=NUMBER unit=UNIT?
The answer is value=0.5 unit=V
